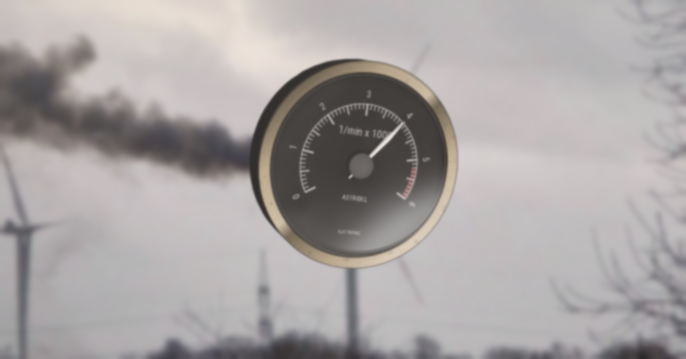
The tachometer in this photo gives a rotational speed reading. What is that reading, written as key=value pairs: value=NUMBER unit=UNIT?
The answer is value=4000 unit=rpm
